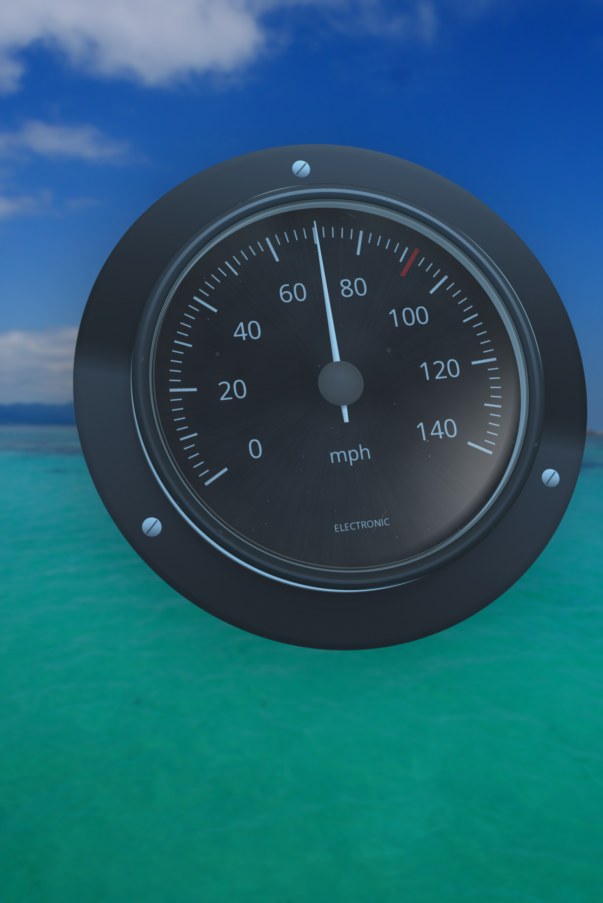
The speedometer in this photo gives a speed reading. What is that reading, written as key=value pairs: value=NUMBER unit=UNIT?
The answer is value=70 unit=mph
